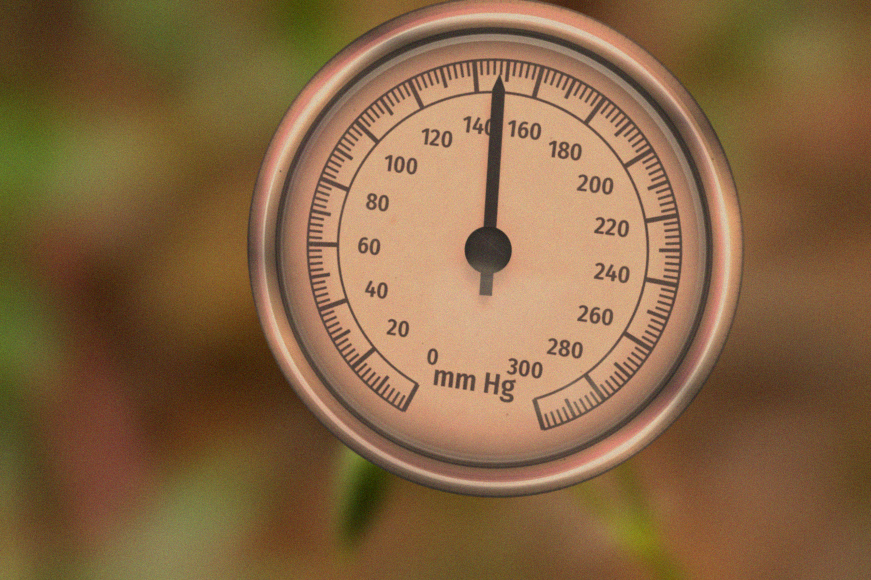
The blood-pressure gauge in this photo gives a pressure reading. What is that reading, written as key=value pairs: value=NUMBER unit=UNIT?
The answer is value=148 unit=mmHg
